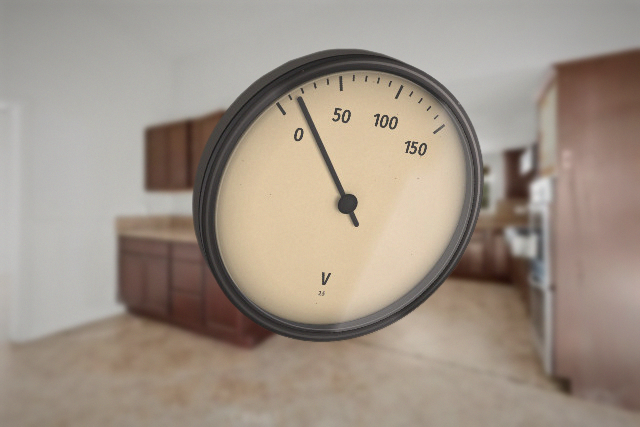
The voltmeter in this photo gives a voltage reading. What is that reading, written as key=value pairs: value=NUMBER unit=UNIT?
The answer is value=15 unit=V
